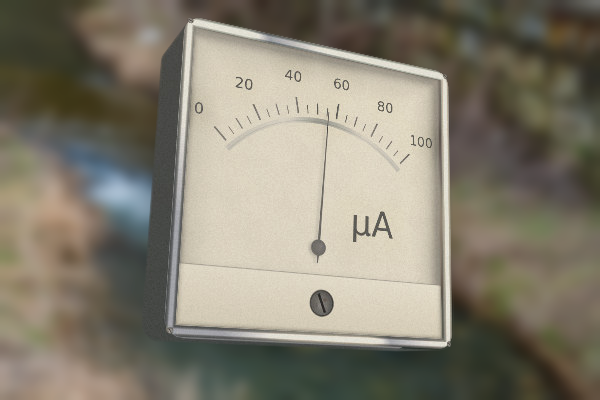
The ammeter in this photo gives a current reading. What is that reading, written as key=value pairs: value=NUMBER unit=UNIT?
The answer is value=55 unit=µA
